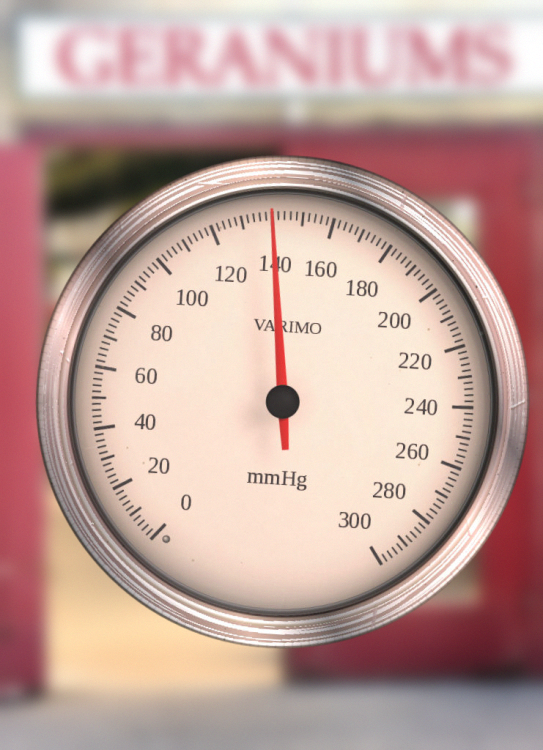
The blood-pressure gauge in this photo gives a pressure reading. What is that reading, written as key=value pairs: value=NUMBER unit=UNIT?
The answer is value=140 unit=mmHg
